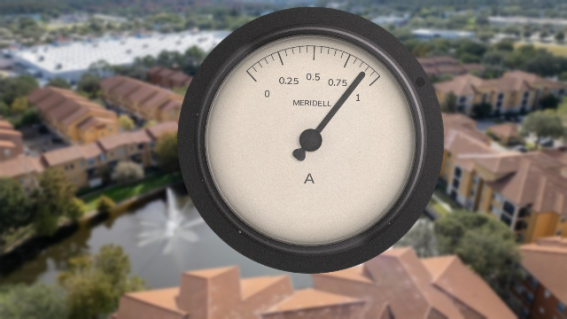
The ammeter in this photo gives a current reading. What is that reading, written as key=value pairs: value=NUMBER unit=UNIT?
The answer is value=0.9 unit=A
